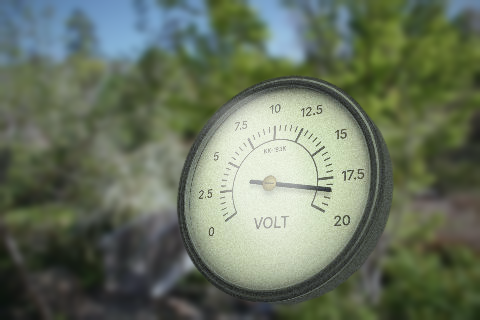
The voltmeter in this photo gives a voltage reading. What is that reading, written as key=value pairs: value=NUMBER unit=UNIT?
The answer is value=18.5 unit=V
